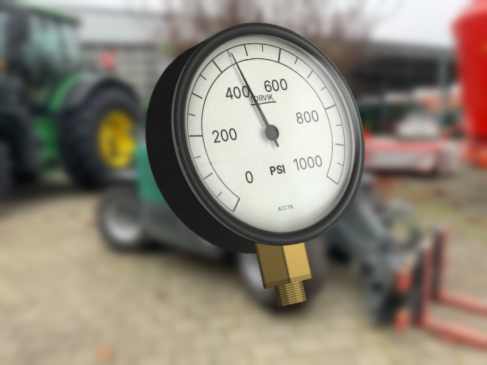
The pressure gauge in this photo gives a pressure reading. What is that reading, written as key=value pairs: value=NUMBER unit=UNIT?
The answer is value=450 unit=psi
